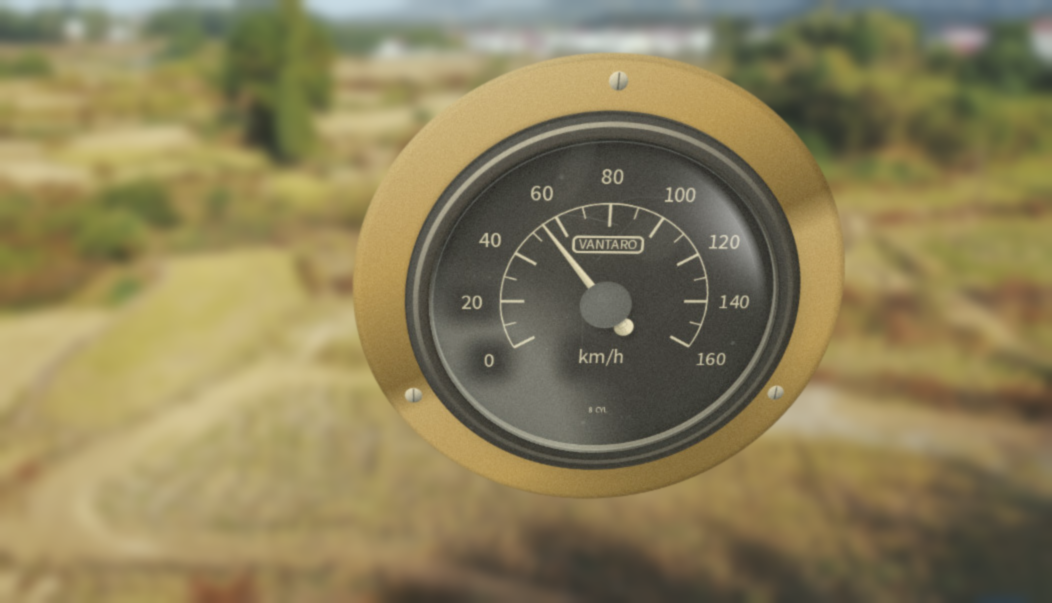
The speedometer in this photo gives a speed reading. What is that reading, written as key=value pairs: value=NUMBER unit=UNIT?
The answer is value=55 unit=km/h
